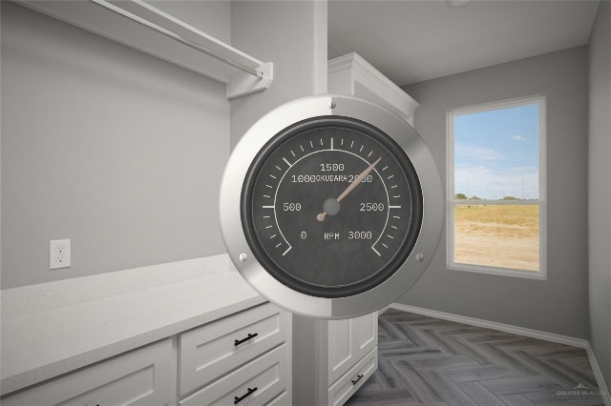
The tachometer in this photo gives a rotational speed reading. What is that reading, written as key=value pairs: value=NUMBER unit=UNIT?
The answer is value=2000 unit=rpm
